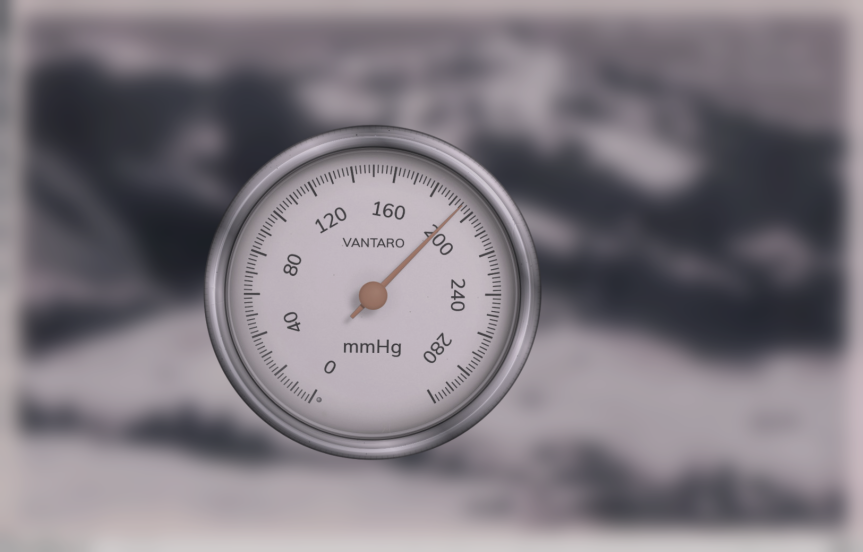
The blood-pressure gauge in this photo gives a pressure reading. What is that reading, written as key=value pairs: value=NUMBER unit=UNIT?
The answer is value=194 unit=mmHg
